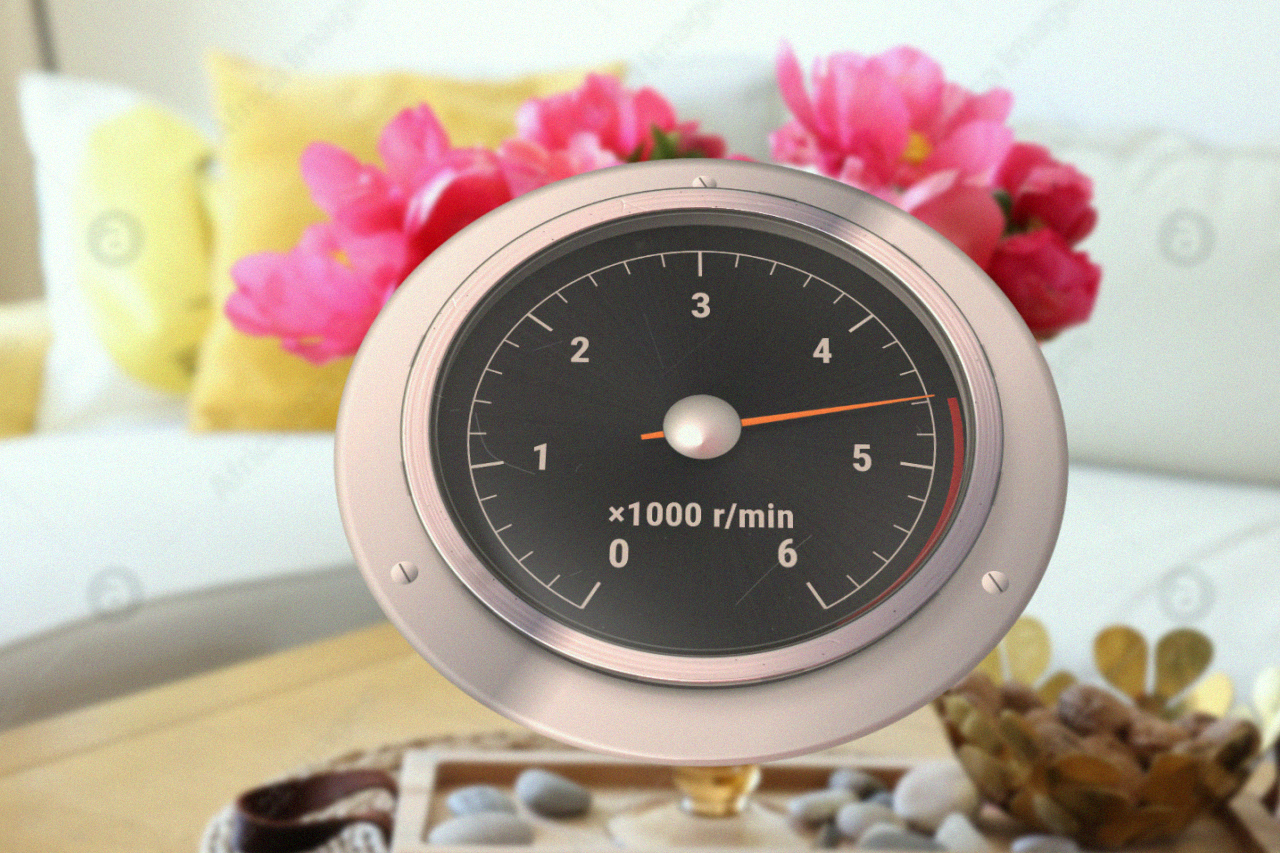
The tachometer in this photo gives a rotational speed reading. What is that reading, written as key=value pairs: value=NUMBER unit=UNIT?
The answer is value=4600 unit=rpm
